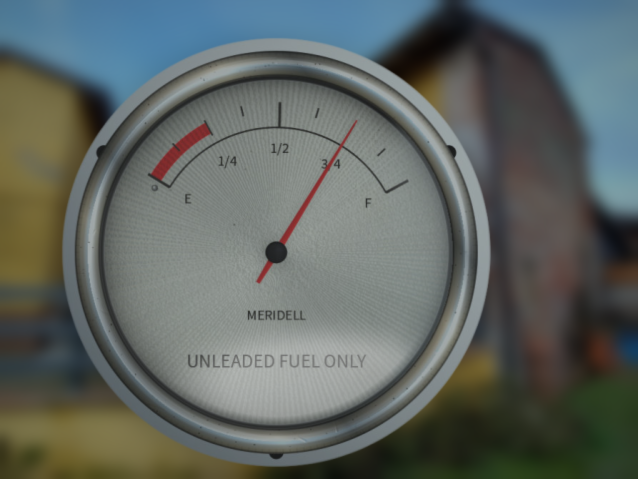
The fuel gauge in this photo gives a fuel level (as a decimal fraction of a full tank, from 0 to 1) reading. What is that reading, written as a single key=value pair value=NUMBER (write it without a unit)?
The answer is value=0.75
